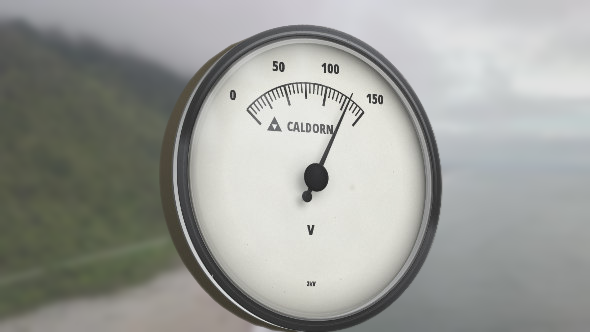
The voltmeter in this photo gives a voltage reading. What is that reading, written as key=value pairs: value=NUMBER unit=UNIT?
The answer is value=125 unit=V
